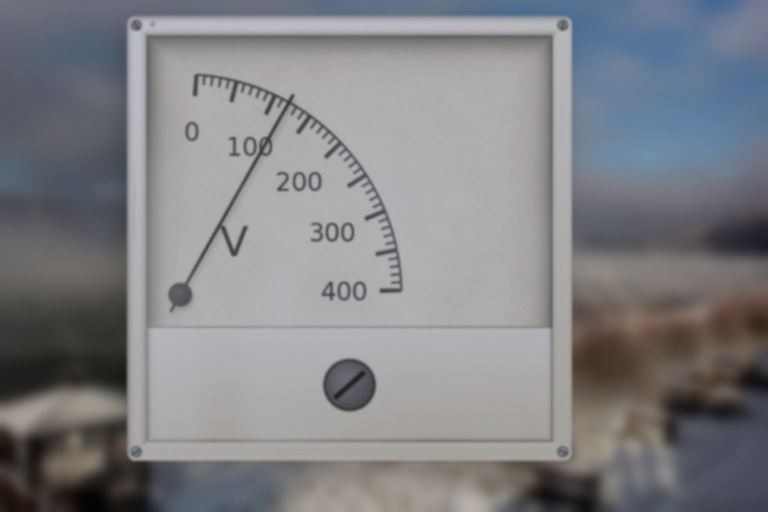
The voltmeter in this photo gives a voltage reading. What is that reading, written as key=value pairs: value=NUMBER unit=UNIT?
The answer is value=120 unit=V
